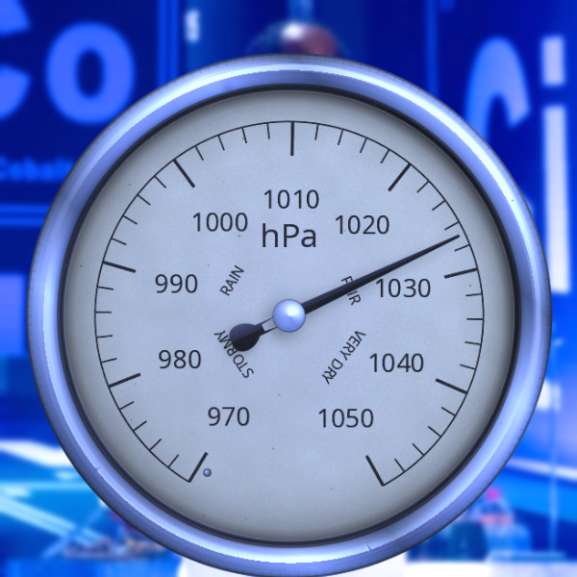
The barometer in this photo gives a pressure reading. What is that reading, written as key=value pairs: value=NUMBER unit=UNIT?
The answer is value=1027 unit=hPa
